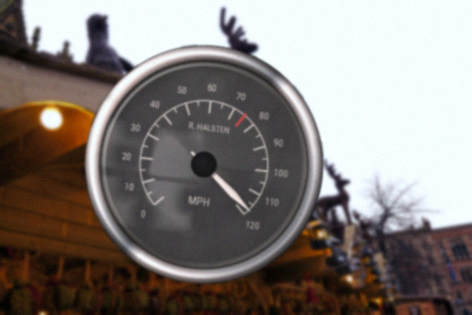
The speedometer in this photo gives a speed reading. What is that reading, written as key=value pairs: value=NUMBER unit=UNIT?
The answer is value=117.5 unit=mph
